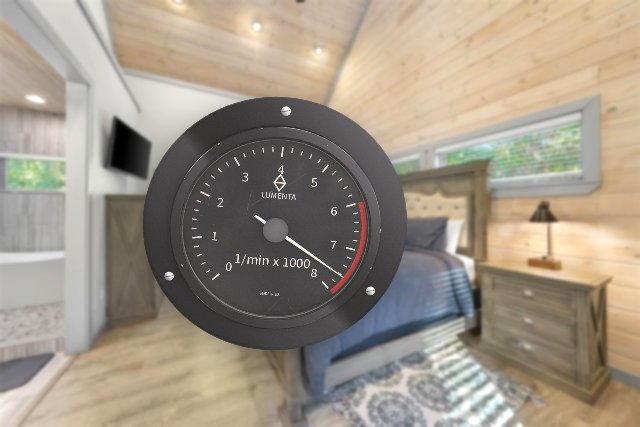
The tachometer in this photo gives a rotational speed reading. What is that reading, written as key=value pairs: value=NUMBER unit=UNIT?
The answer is value=7600 unit=rpm
